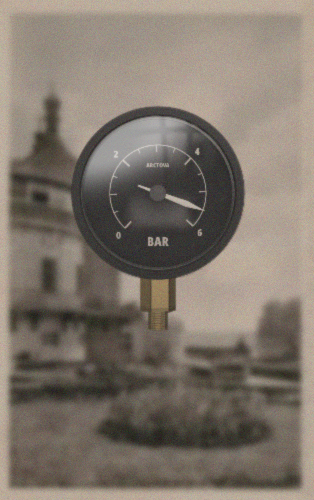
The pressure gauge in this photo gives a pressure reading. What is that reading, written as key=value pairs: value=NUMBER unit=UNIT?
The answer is value=5.5 unit=bar
